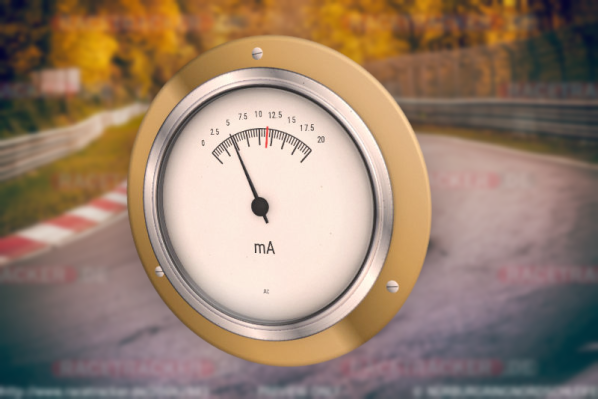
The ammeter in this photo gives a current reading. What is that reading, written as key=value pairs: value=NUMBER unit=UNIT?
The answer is value=5 unit=mA
